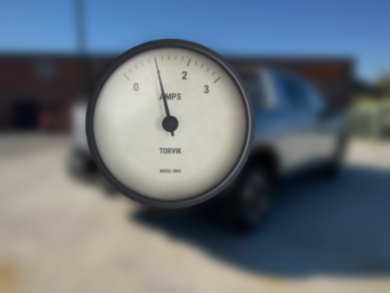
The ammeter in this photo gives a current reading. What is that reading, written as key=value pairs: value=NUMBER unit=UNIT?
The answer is value=1 unit=A
